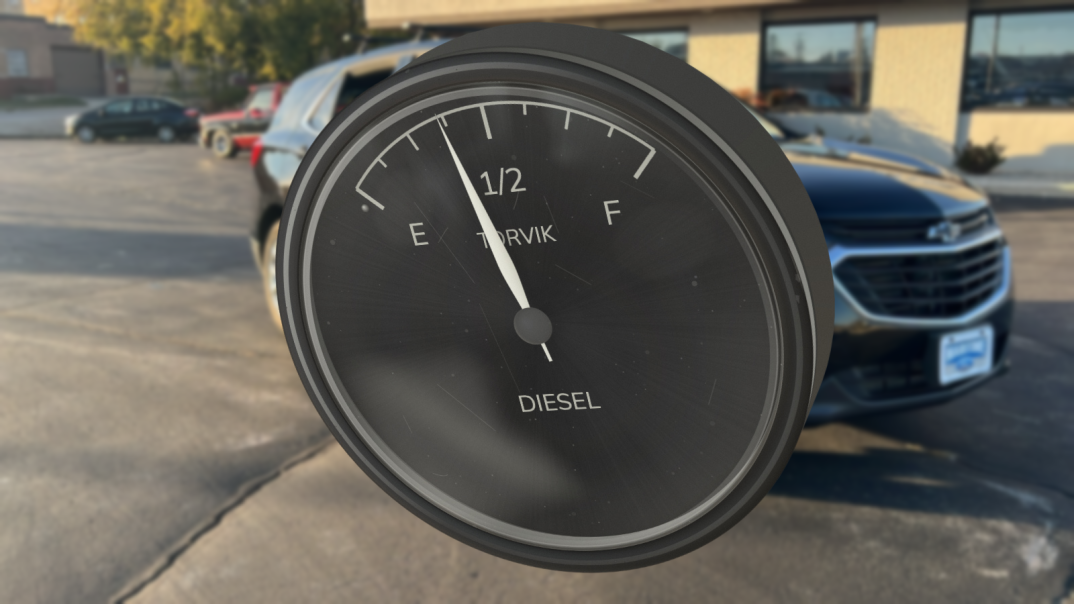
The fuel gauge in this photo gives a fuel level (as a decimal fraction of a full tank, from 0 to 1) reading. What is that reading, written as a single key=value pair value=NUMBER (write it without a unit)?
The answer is value=0.375
